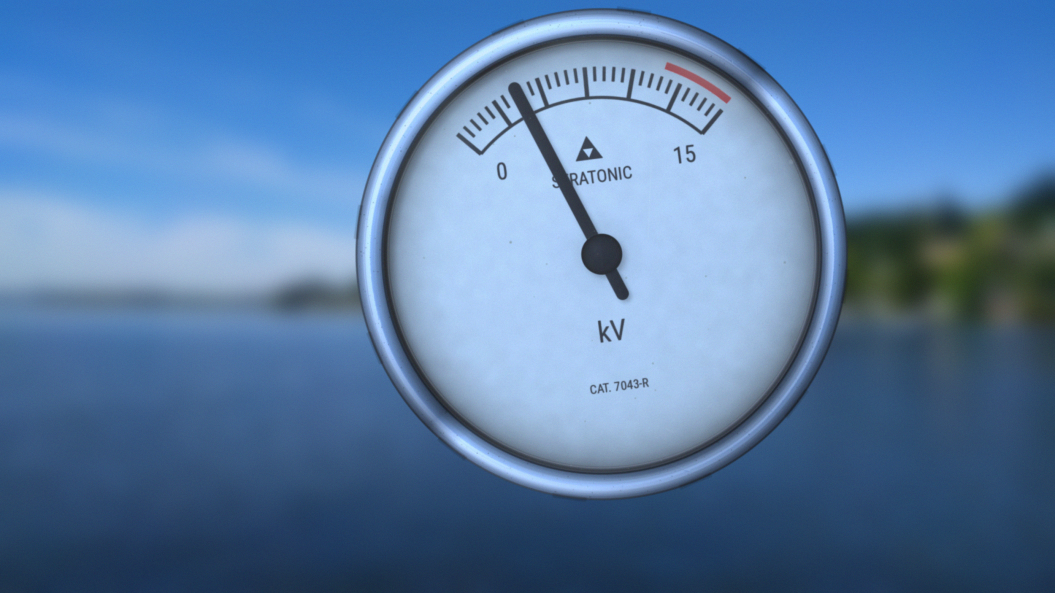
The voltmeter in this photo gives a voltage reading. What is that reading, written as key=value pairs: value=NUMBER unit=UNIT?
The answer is value=3.75 unit=kV
